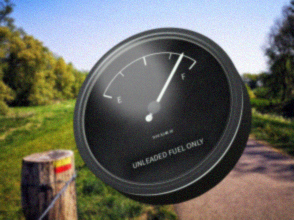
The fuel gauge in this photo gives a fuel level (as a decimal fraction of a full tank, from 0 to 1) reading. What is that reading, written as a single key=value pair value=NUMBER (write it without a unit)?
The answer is value=0.875
